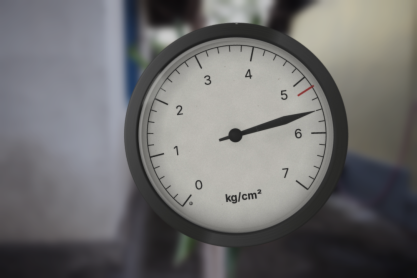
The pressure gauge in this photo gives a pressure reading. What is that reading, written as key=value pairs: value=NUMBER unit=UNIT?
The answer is value=5.6 unit=kg/cm²
